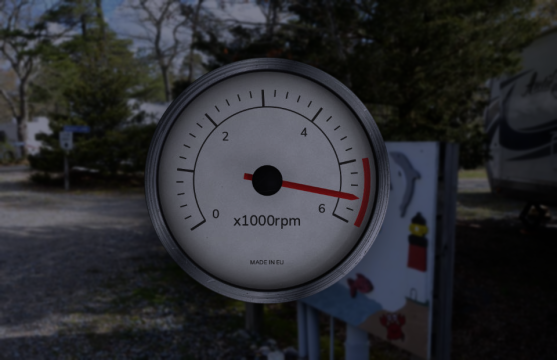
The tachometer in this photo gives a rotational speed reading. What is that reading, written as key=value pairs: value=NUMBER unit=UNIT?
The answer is value=5600 unit=rpm
